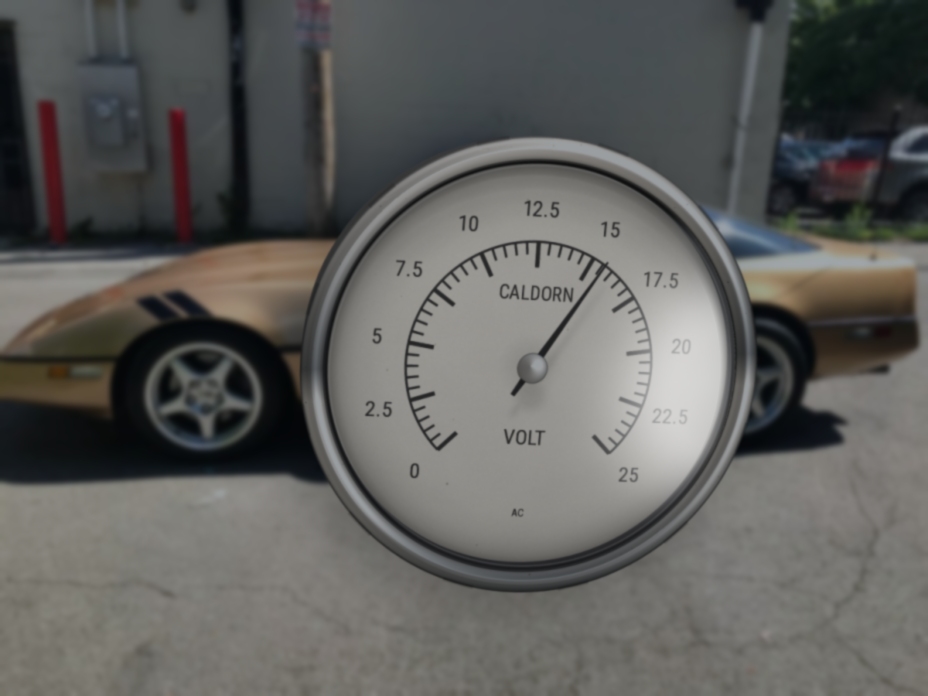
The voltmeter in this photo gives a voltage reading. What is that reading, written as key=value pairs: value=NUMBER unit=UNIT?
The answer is value=15.5 unit=V
